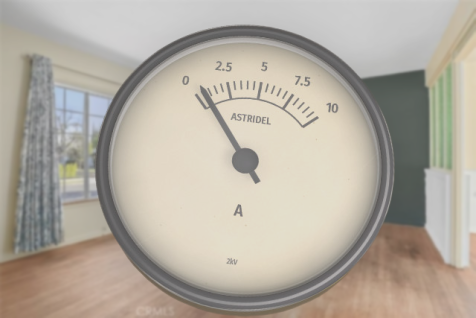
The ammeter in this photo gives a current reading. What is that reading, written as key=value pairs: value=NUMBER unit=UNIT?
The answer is value=0.5 unit=A
